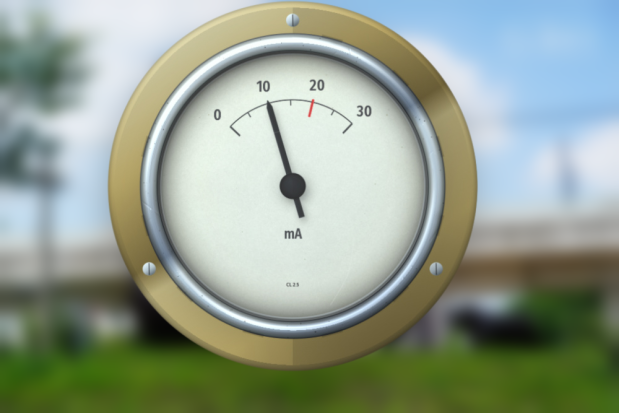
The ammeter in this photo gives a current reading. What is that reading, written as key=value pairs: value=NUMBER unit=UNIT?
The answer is value=10 unit=mA
